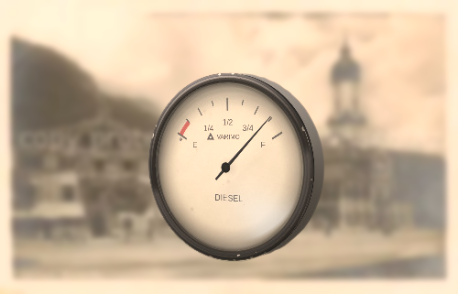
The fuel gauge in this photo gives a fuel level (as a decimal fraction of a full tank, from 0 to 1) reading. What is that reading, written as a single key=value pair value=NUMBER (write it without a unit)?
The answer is value=0.875
